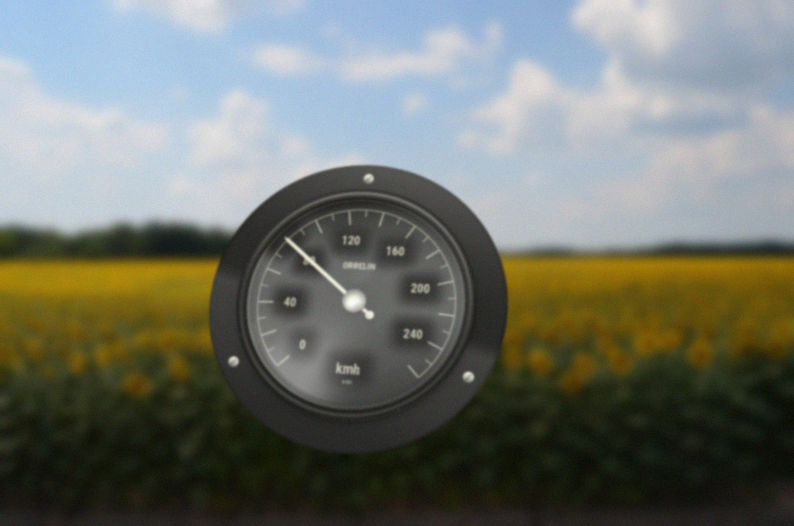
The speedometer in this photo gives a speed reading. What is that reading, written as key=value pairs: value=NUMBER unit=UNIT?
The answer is value=80 unit=km/h
